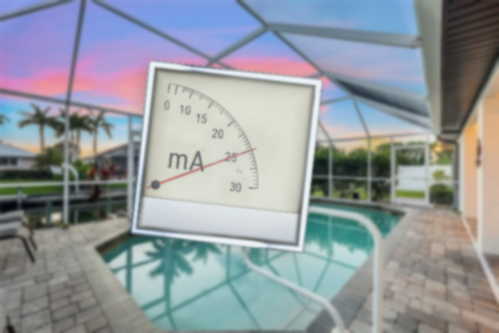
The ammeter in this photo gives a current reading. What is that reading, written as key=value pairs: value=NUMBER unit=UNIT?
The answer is value=25 unit=mA
